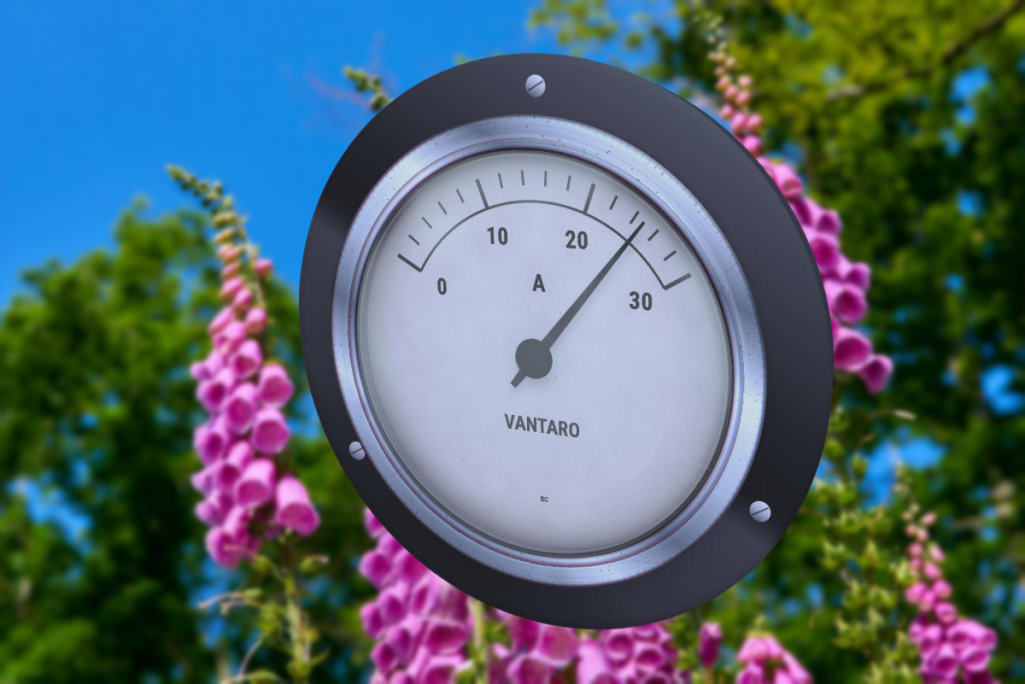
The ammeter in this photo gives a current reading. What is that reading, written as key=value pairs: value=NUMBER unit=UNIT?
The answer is value=25 unit=A
